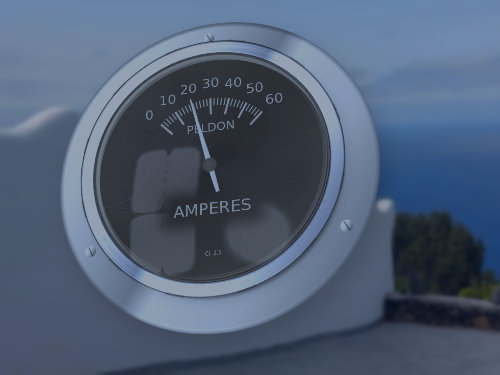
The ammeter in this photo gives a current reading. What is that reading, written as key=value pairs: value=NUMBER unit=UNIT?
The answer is value=20 unit=A
